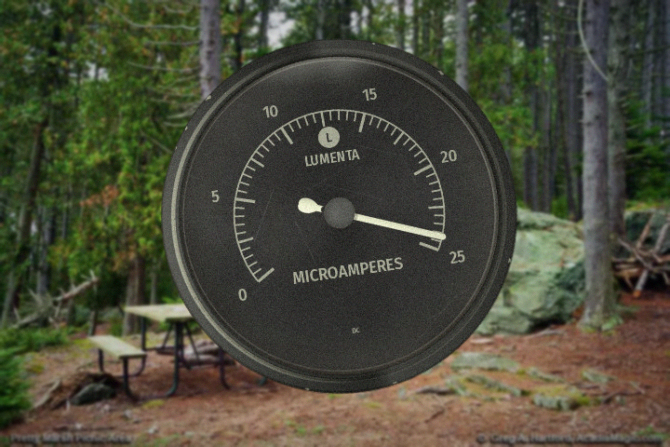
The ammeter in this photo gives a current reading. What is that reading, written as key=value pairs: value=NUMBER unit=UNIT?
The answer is value=24.25 unit=µA
